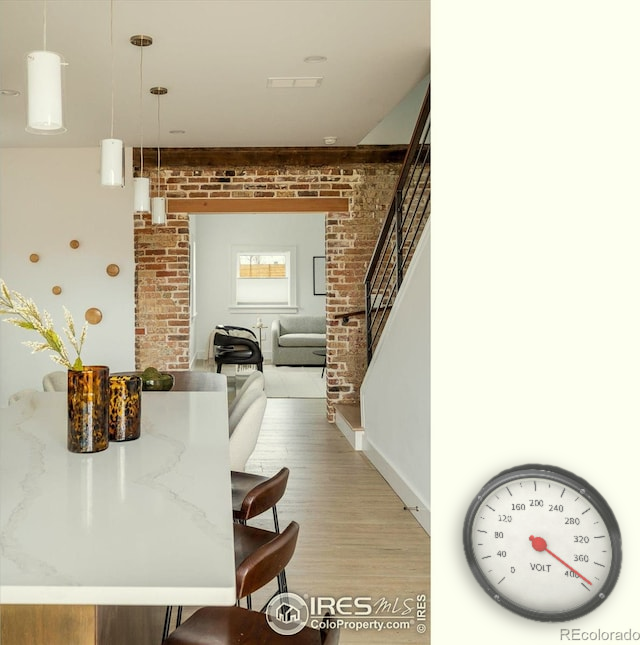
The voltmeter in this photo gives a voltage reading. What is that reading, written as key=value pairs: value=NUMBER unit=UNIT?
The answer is value=390 unit=V
